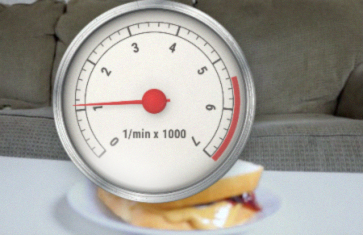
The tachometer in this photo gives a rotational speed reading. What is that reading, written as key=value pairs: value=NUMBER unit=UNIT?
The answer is value=1100 unit=rpm
